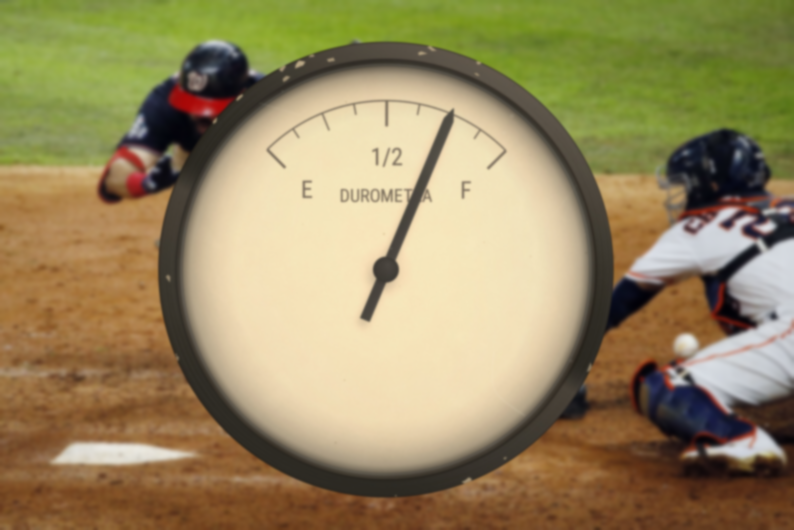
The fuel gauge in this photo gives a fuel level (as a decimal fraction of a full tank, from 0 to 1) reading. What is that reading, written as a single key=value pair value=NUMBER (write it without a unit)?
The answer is value=0.75
